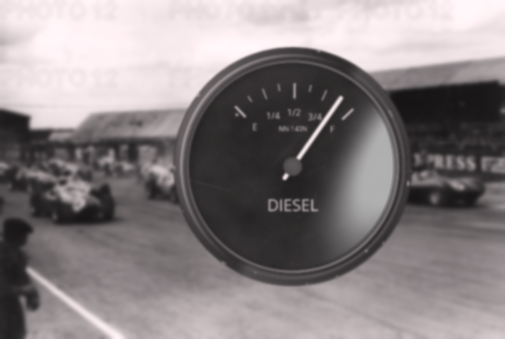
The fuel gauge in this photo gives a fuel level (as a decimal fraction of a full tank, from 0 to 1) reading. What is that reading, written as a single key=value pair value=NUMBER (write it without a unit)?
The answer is value=0.875
